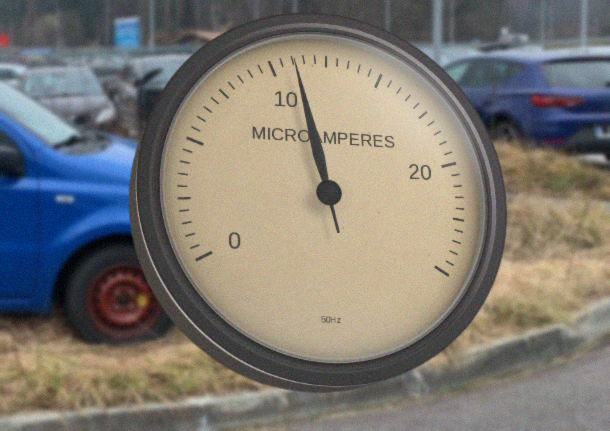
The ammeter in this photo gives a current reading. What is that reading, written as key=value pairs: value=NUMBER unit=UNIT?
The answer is value=11 unit=µA
